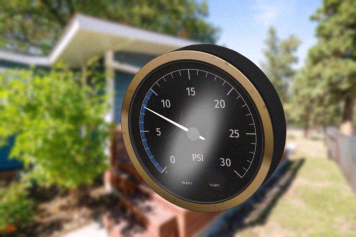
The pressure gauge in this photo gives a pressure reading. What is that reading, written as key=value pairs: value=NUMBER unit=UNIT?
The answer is value=8 unit=psi
